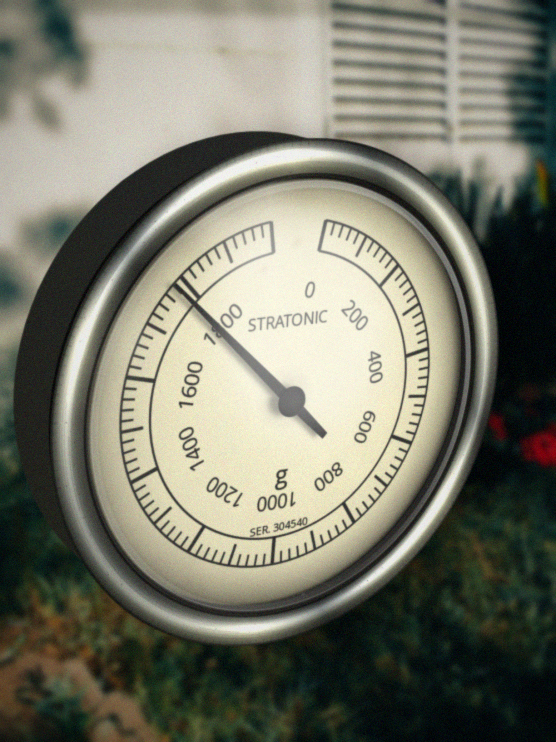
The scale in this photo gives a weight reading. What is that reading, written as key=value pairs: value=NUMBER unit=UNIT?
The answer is value=1780 unit=g
